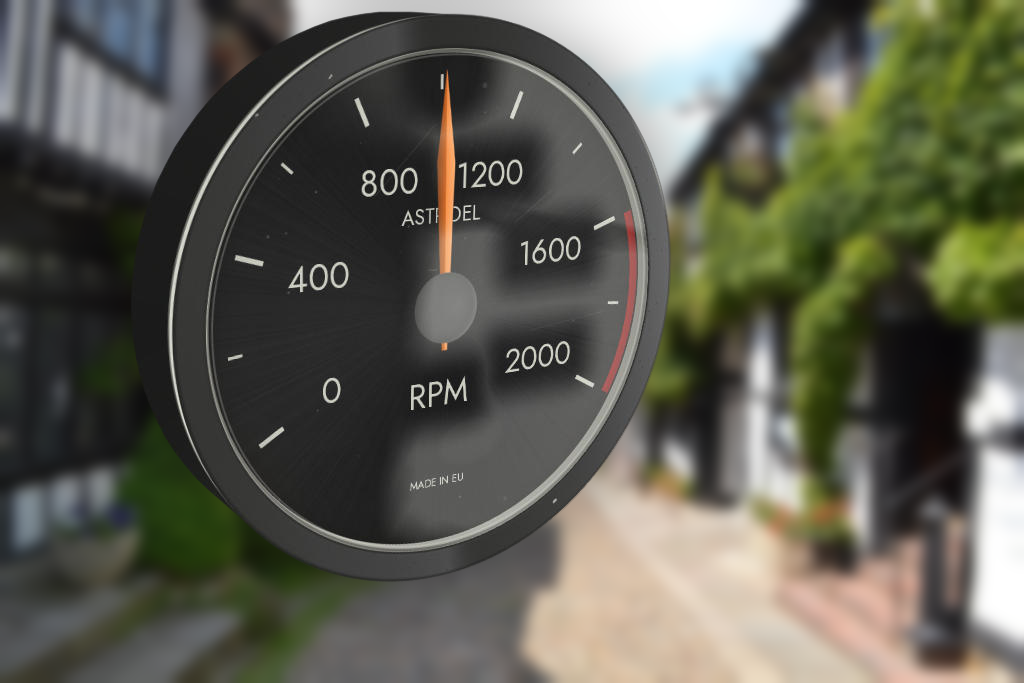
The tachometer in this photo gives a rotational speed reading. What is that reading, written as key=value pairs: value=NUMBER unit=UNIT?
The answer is value=1000 unit=rpm
